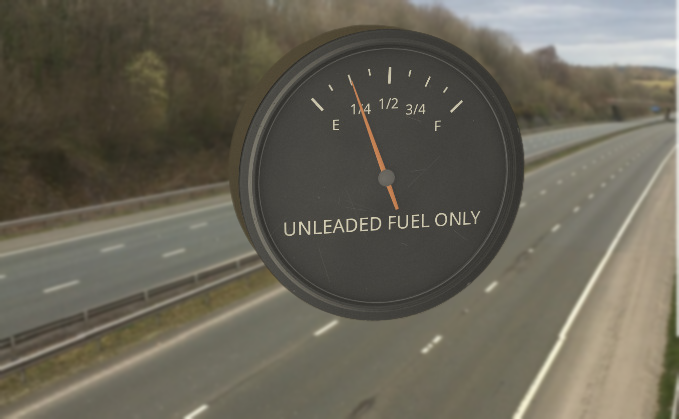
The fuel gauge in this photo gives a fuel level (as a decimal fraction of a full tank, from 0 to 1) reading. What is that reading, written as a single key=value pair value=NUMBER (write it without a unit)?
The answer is value=0.25
